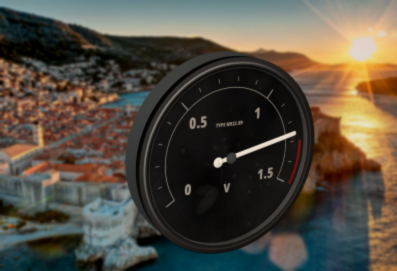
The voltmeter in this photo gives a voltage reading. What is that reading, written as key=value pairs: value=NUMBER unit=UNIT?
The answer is value=1.25 unit=V
